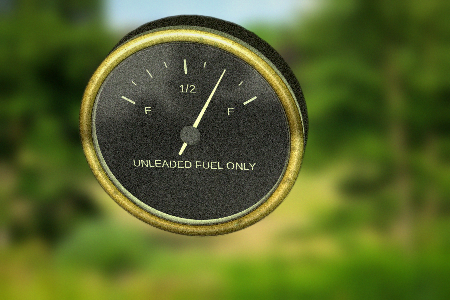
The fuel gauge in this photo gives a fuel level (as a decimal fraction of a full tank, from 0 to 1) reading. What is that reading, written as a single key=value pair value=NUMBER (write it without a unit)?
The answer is value=0.75
